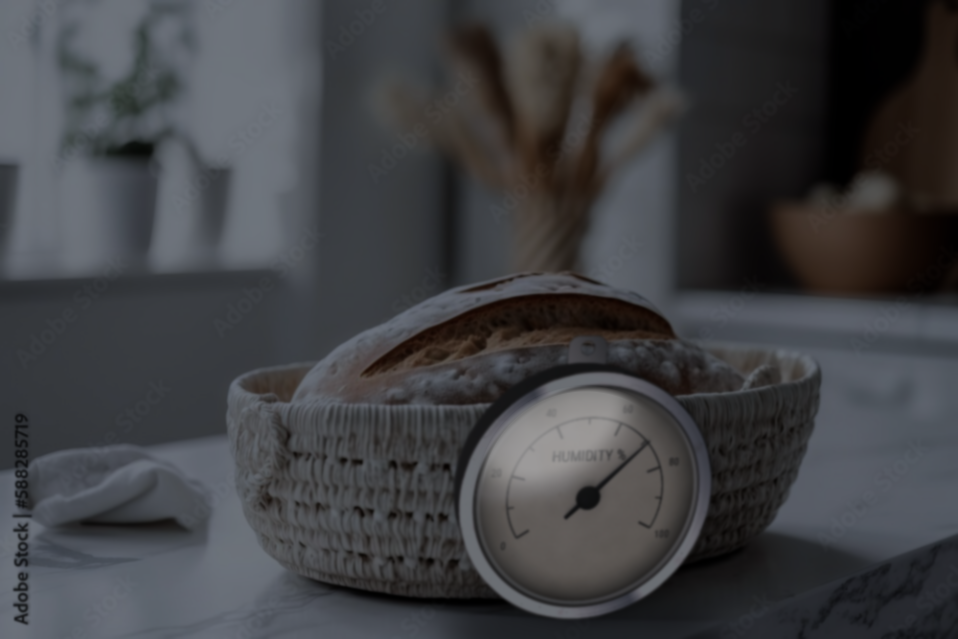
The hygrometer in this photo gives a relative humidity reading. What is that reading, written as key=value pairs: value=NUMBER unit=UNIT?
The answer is value=70 unit=%
